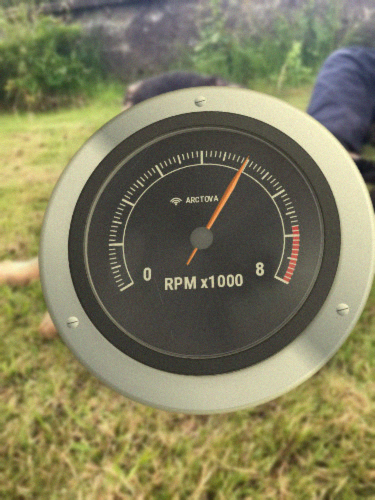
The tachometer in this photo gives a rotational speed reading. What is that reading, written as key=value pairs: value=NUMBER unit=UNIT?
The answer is value=5000 unit=rpm
